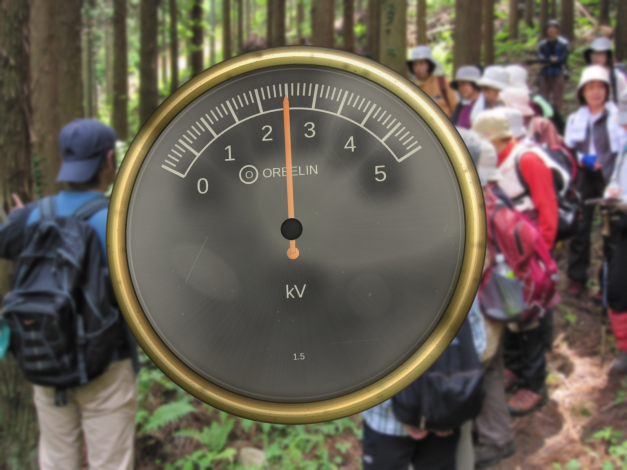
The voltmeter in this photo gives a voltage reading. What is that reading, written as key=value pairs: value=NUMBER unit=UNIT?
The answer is value=2.5 unit=kV
